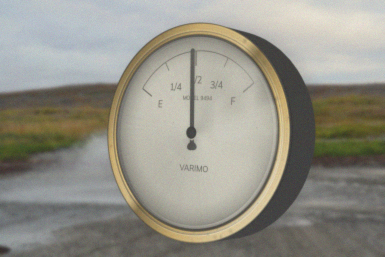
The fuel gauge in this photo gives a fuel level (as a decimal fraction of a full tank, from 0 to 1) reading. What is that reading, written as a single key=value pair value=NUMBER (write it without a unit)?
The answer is value=0.5
